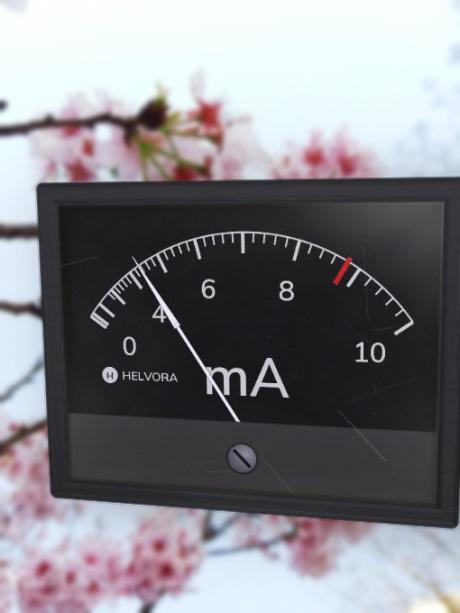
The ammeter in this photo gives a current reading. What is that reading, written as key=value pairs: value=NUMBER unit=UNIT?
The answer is value=4.4 unit=mA
